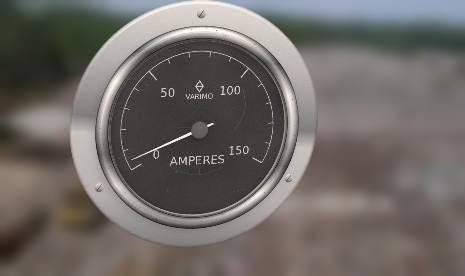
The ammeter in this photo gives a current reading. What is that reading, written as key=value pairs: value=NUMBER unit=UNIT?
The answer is value=5 unit=A
